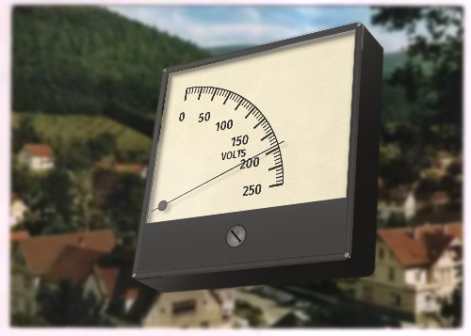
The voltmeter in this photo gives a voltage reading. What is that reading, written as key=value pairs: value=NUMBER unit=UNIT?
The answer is value=200 unit=V
